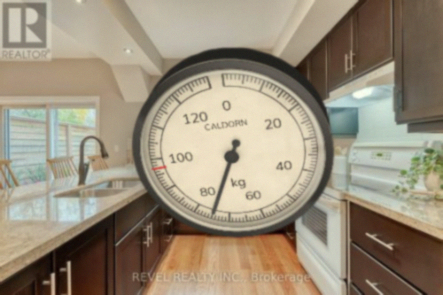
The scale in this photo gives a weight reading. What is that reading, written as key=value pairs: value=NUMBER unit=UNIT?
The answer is value=75 unit=kg
